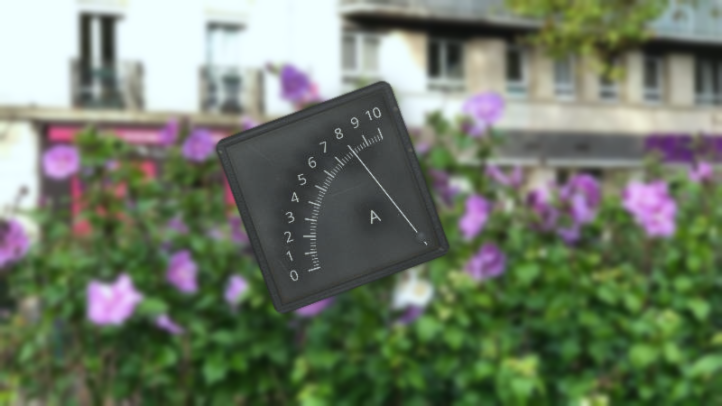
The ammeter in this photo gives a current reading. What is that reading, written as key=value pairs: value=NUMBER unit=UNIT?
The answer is value=8 unit=A
